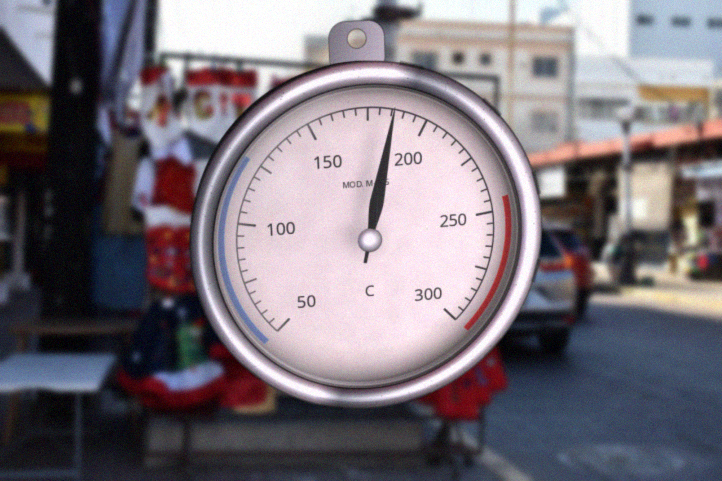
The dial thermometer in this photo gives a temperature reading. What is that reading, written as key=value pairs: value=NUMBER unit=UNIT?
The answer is value=185 unit=°C
